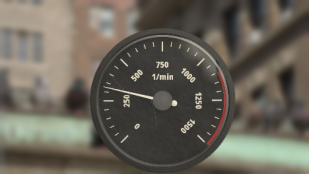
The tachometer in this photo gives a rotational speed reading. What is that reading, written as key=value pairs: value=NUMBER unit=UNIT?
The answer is value=325 unit=rpm
